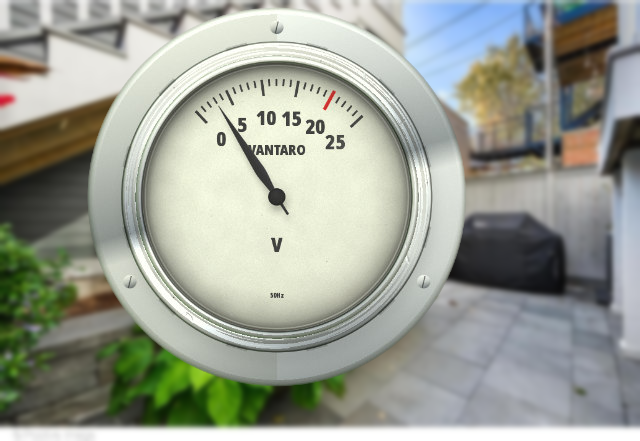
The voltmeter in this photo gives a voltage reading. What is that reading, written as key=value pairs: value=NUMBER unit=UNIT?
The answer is value=3 unit=V
